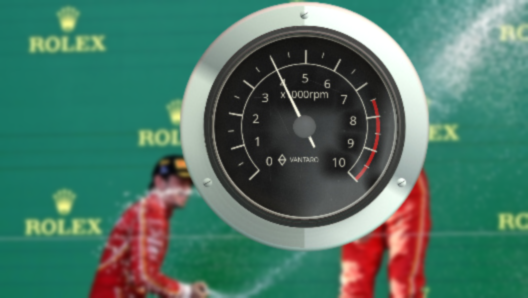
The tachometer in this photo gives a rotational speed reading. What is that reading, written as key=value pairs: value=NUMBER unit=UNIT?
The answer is value=4000 unit=rpm
